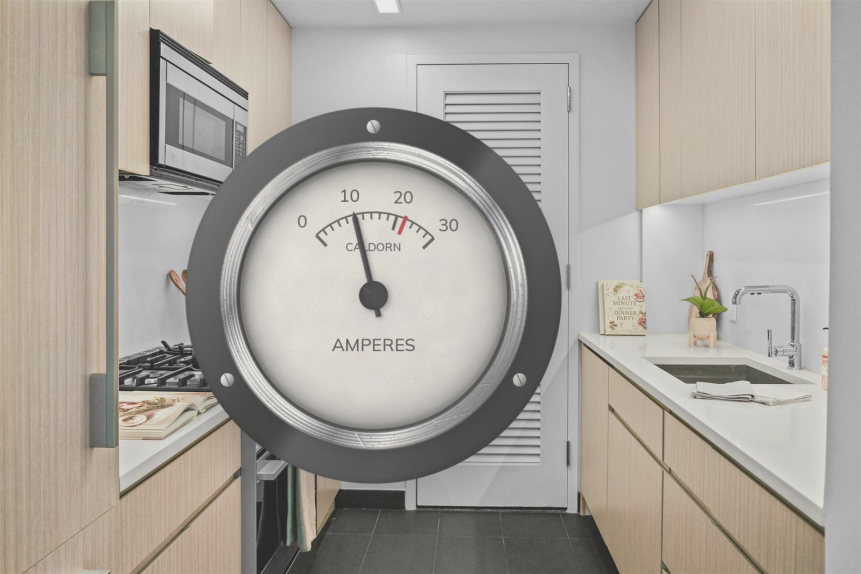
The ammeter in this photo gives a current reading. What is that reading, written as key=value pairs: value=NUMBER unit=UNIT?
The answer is value=10 unit=A
